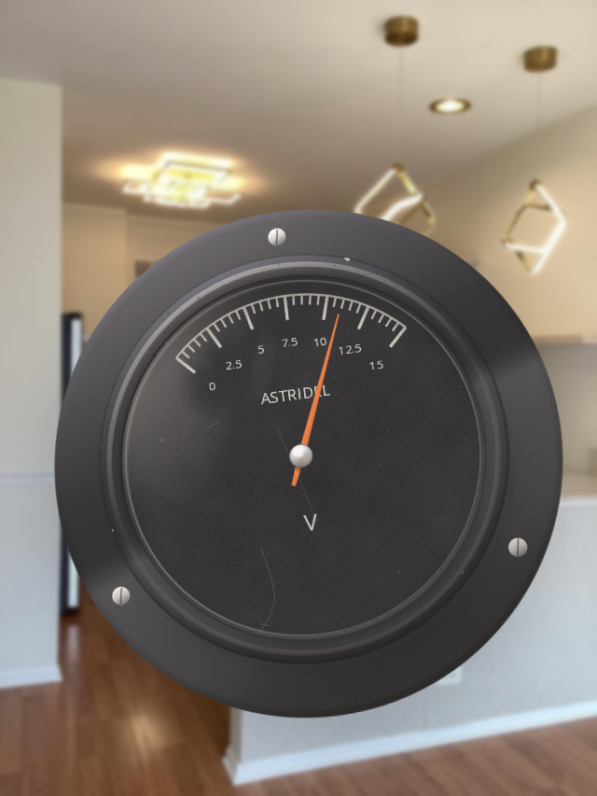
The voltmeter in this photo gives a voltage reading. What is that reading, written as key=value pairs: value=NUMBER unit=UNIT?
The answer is value=11 unit=V
